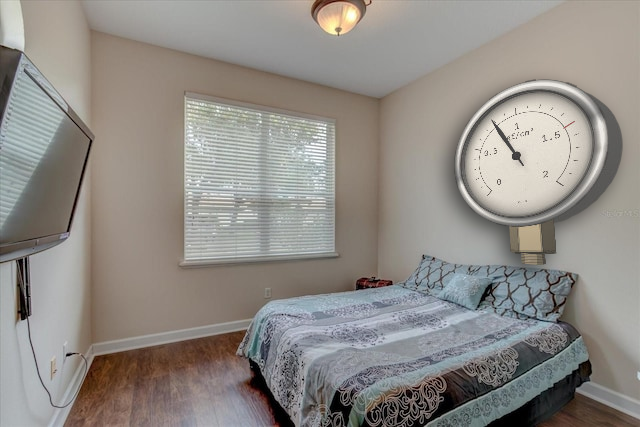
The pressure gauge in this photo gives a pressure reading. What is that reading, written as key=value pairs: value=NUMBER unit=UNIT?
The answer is value=0.8 unit=kg/cm²
